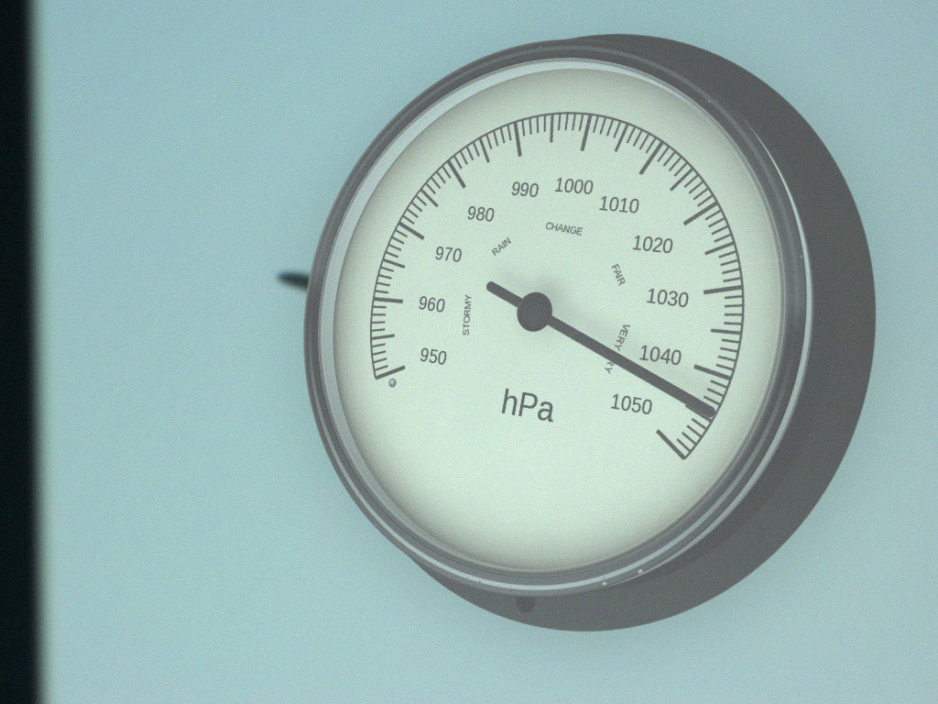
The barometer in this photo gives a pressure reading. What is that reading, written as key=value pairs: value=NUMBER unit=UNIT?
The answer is value=1044 unit=hPa
